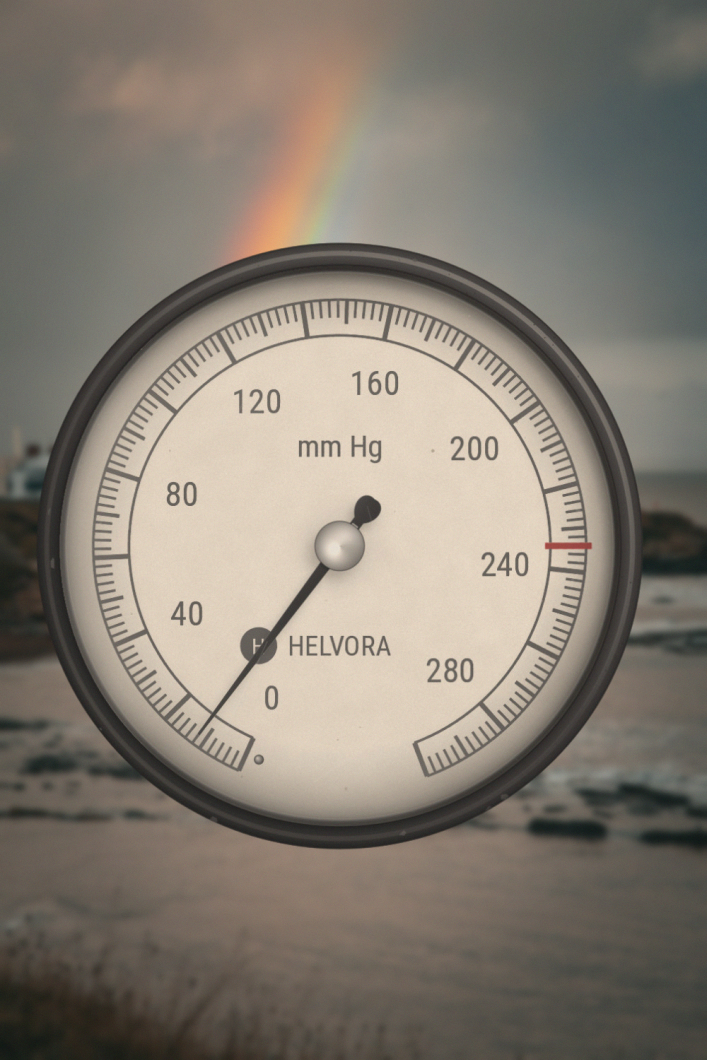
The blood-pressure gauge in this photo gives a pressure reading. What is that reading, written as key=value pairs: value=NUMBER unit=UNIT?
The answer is value=12 unit=mmHg
